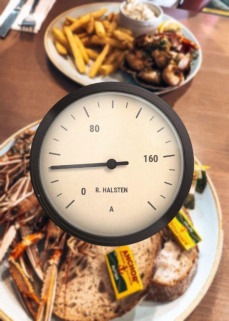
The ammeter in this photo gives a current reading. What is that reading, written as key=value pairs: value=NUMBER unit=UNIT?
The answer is value=30 unit=A
